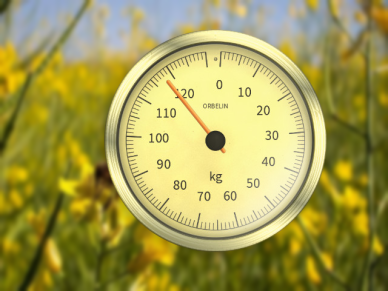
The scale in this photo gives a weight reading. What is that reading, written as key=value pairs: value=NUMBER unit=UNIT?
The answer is value=118 unit=kg
